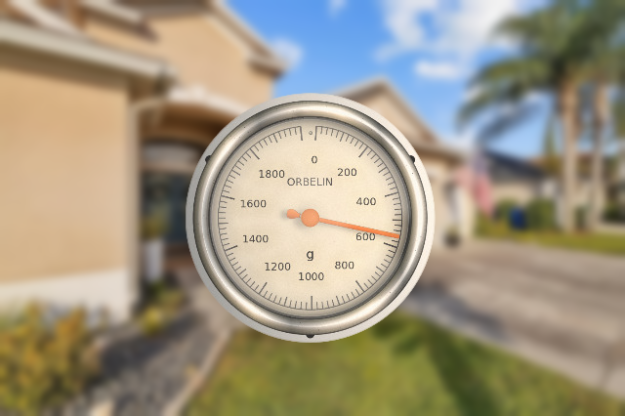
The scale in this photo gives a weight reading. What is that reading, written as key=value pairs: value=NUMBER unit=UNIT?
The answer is value=560 unit=g
